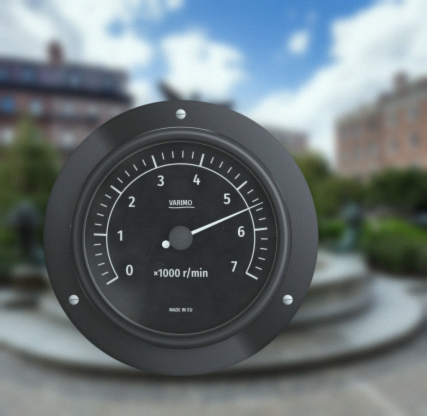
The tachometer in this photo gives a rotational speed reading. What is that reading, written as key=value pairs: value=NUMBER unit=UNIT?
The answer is value=5500 unit=rpm
